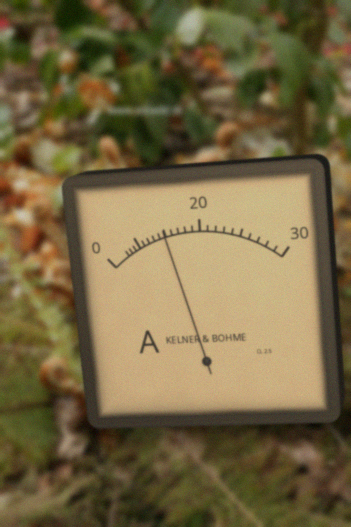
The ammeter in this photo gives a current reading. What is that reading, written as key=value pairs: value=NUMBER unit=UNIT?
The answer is value=15 unit=A
